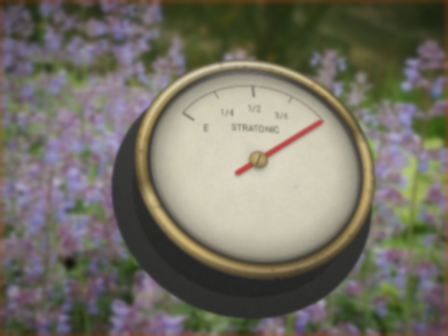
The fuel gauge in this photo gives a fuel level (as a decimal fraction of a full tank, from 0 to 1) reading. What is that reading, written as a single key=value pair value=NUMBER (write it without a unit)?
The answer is value=1
